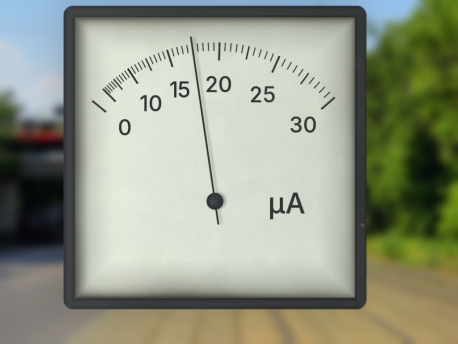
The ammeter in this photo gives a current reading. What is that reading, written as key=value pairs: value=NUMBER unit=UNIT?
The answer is value=17.5 unit=µA
